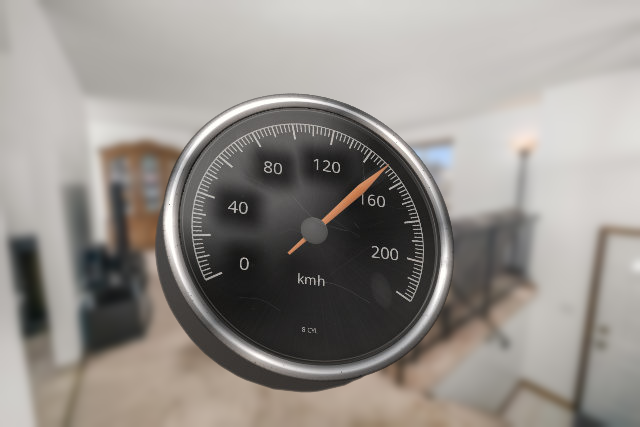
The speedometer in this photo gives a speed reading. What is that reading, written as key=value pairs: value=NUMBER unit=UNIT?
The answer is value=150 unit=km/h
